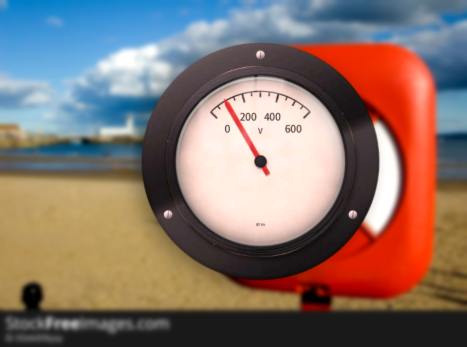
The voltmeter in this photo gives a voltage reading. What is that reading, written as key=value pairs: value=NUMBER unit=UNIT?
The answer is value=100 unit=V
